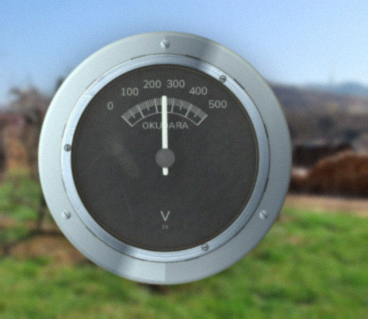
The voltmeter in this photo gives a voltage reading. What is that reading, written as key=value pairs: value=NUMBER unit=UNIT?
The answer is value=250 unit=V
